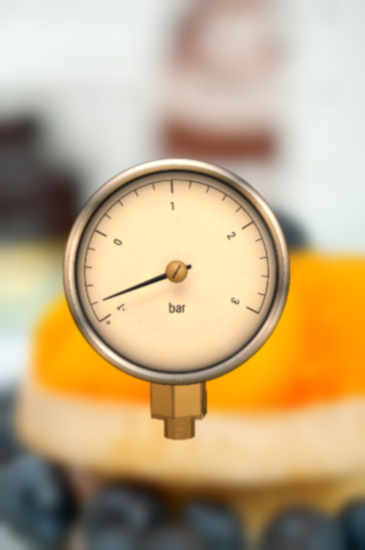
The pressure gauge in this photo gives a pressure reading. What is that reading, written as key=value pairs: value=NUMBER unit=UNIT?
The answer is value=-0.8 unit=bar
